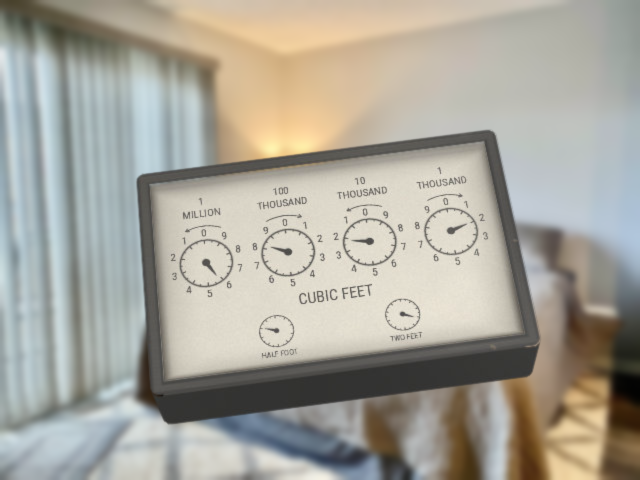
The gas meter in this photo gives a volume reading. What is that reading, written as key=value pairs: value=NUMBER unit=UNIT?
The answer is value=582200 unit=ft³
